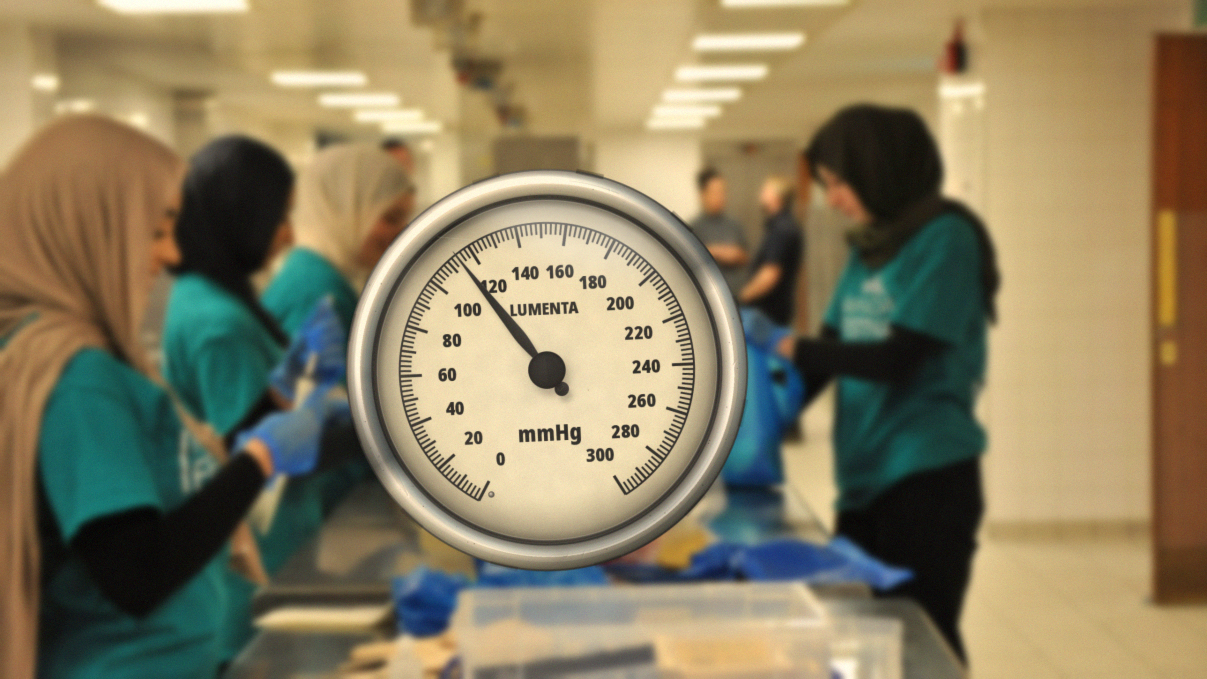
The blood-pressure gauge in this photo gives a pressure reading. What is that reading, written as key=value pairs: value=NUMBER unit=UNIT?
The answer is value=114 unit=mmHg
